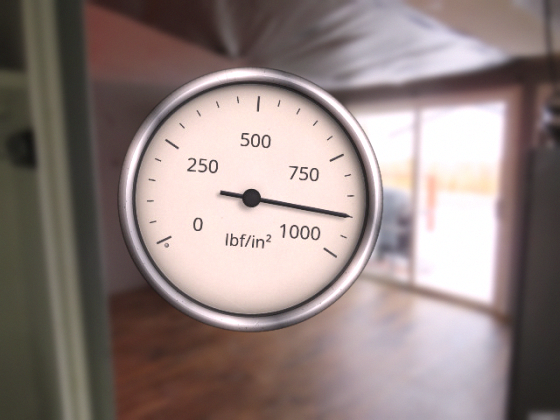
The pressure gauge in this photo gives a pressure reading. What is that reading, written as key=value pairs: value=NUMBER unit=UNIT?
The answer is value=900 unit=psi
